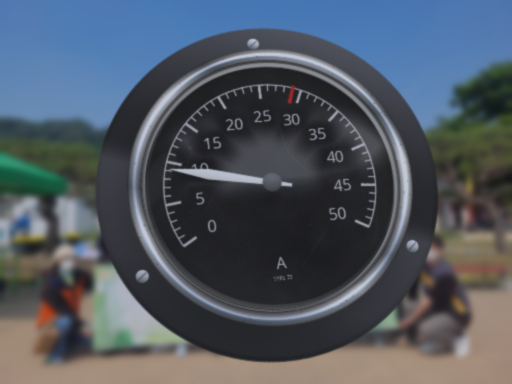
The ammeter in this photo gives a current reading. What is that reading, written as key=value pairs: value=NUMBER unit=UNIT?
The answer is value=9 unit=A
